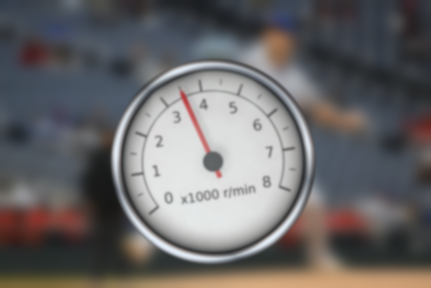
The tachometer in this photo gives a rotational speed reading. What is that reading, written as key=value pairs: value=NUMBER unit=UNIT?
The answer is value=3500 unit=rpm
